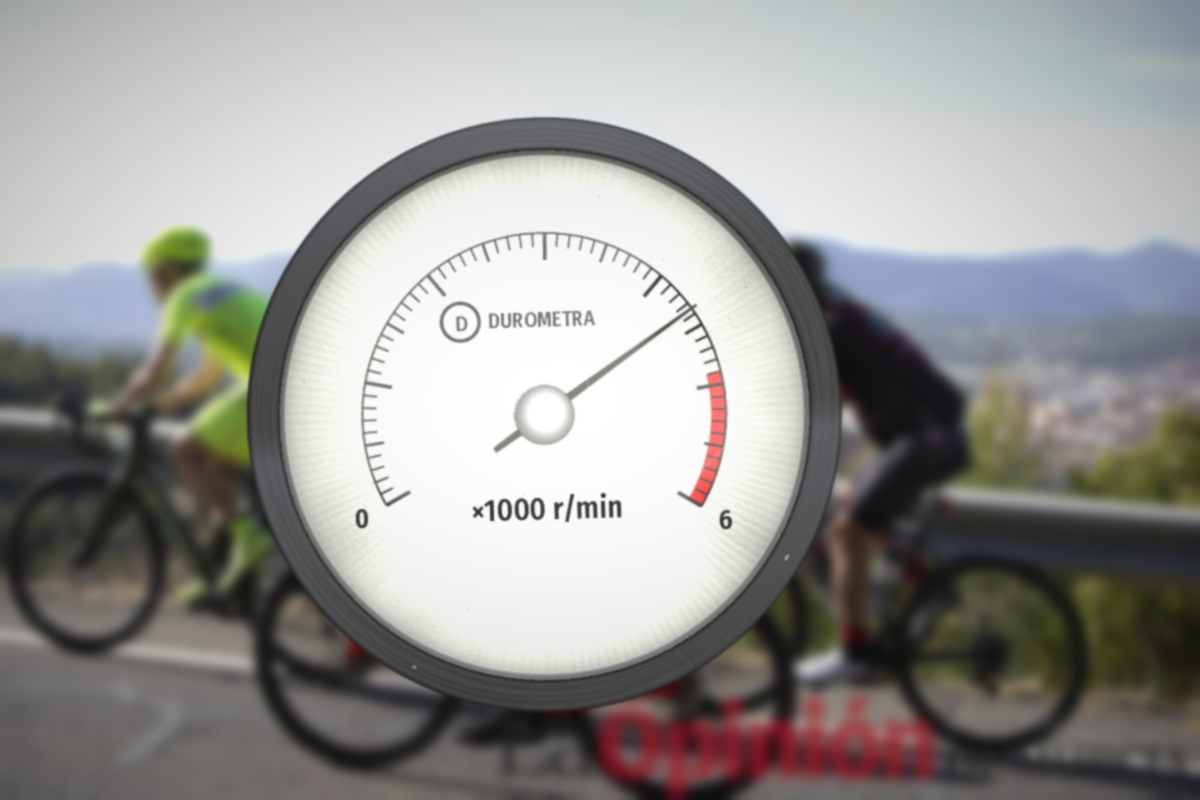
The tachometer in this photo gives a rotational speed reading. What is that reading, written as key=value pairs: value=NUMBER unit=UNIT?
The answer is value=4350 unit=rpm
